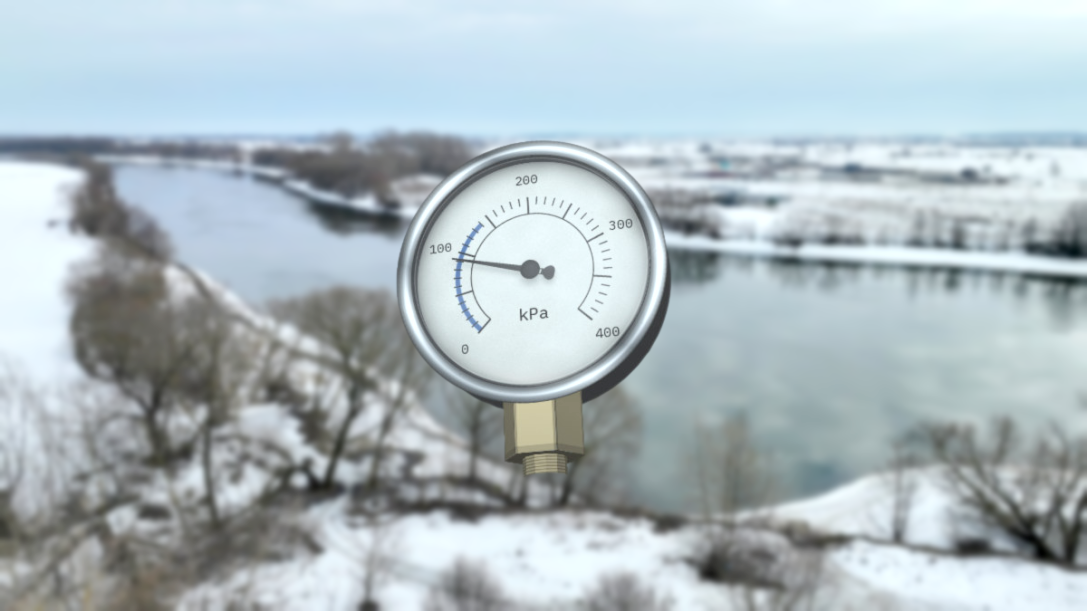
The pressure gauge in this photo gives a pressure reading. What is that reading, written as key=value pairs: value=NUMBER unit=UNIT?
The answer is value=90 unit=kPa
